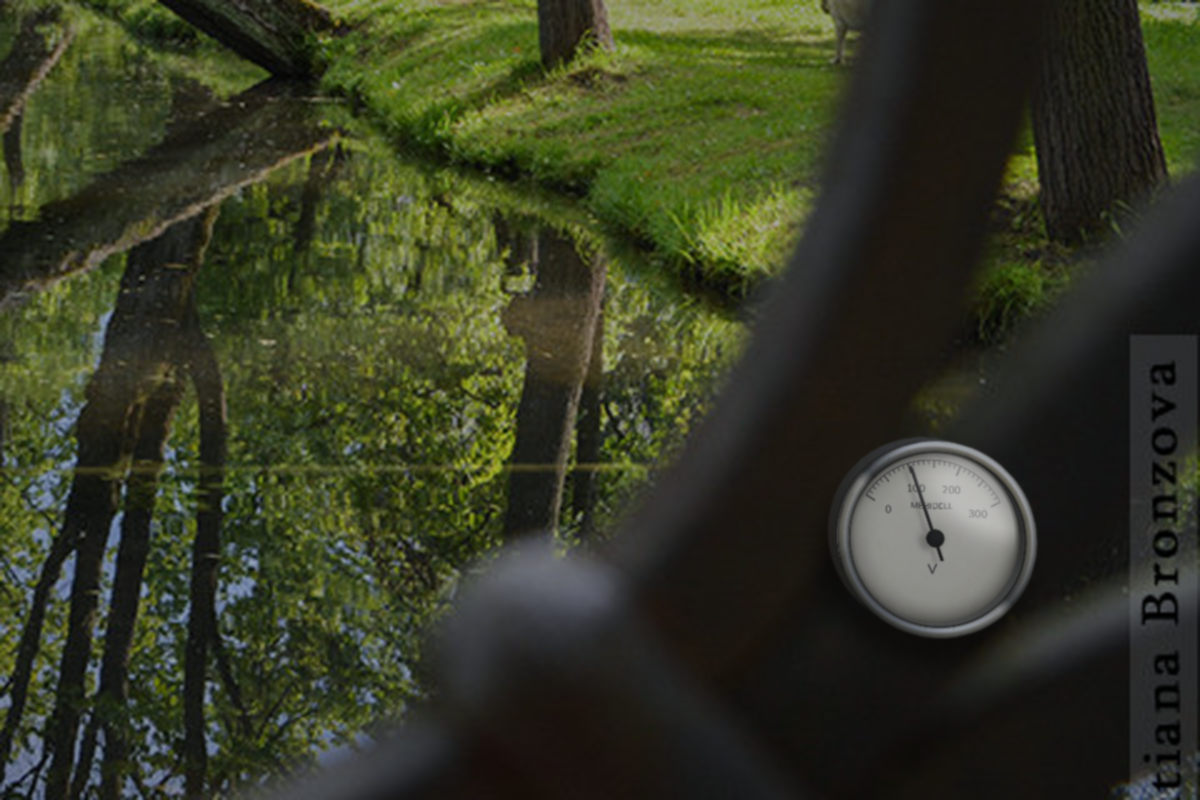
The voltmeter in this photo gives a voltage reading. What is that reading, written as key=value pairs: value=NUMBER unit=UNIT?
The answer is value=100 unit=V
